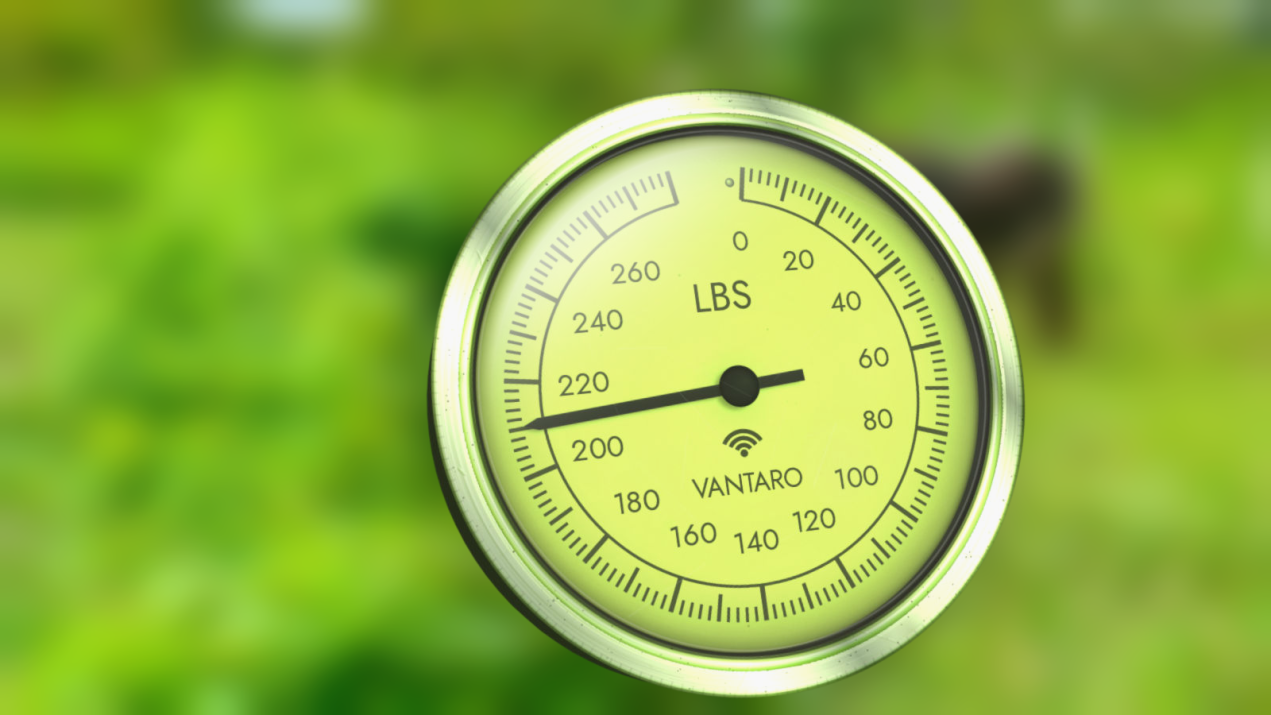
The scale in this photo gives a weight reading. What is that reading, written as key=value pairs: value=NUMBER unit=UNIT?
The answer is value=210 unit=lb
